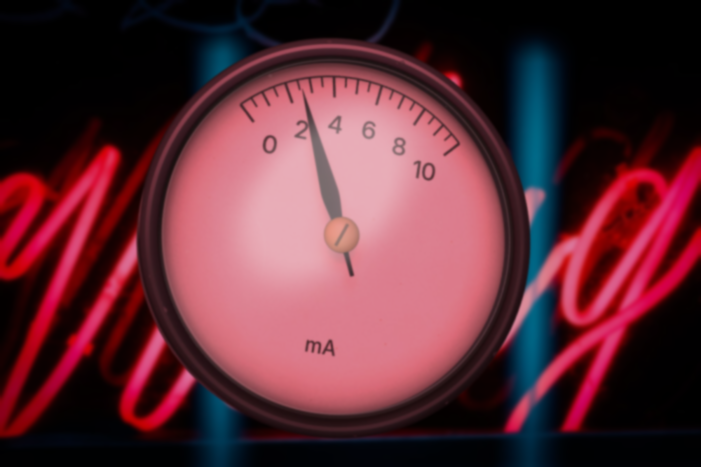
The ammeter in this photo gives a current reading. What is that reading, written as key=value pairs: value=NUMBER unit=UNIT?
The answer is value=2.5 unit=mA
